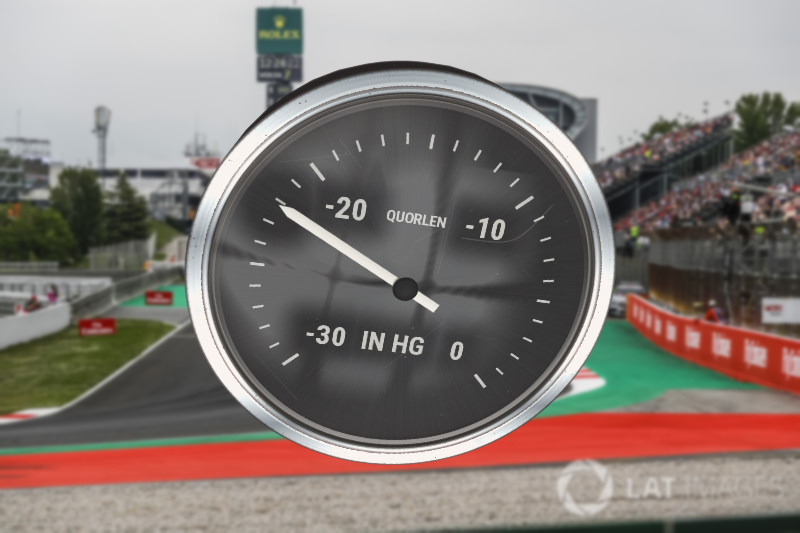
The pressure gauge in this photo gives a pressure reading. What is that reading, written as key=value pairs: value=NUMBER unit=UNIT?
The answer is value=-22 unit=inHg
